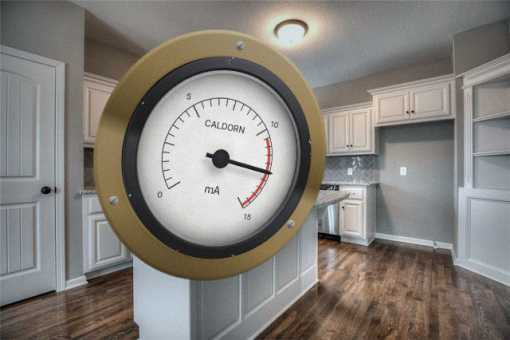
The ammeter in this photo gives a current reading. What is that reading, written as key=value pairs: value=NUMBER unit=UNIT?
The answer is value=12.5 unit=mA
